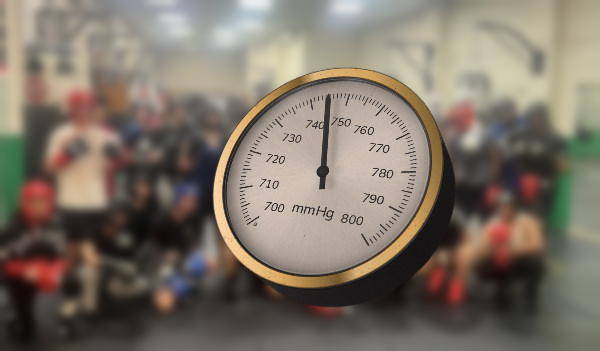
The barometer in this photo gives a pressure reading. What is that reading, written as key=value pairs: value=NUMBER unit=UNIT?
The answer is value=745 unit=mmHg
